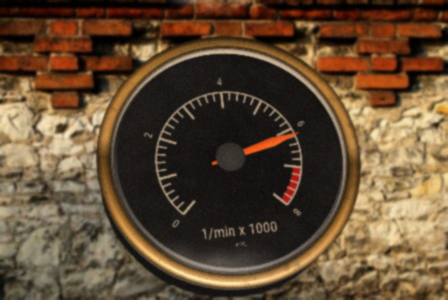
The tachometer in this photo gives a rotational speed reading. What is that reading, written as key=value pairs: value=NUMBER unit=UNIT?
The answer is value=6200 unit=rpm
